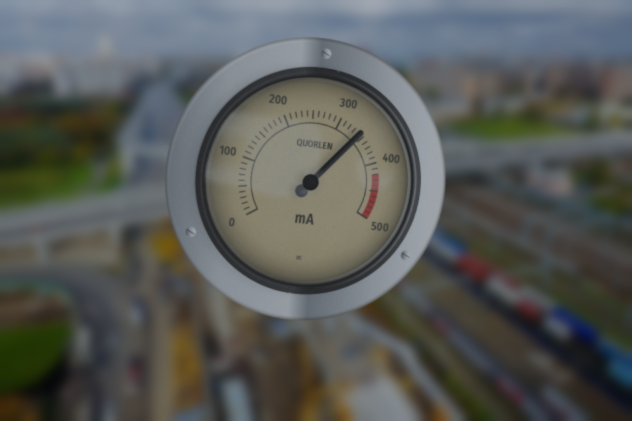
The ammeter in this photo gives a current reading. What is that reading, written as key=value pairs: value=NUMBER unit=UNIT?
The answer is value=340 unit=mA
